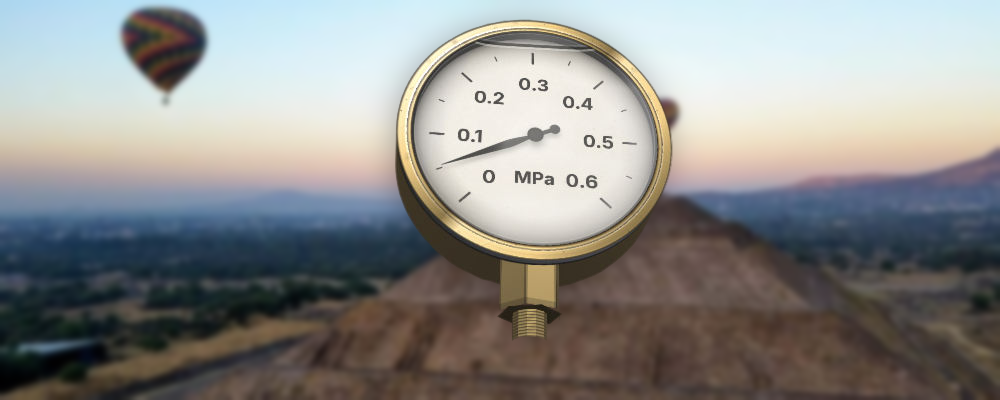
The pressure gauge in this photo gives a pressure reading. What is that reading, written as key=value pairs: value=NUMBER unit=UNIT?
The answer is value=0.05 unit=MPa
